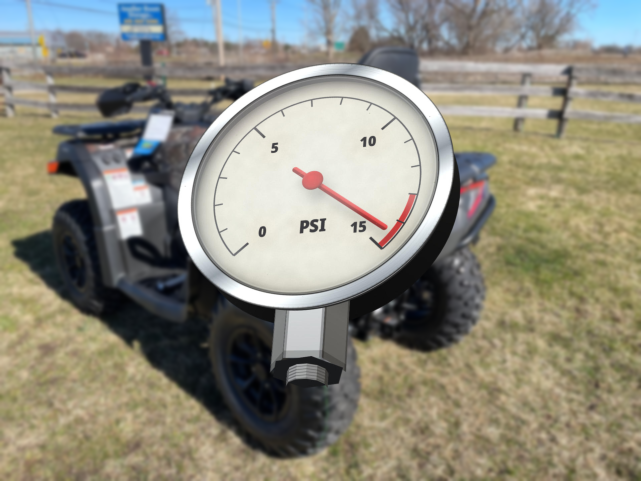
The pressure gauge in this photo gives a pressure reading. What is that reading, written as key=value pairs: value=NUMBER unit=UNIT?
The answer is value=14.5 unit=psi
